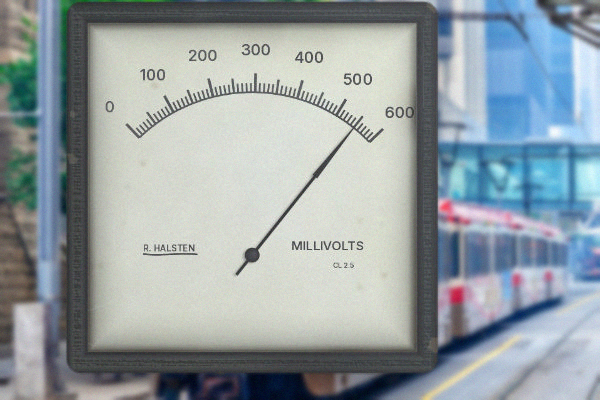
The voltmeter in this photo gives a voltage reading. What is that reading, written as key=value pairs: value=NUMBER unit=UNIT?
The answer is value=550 unit=mV
